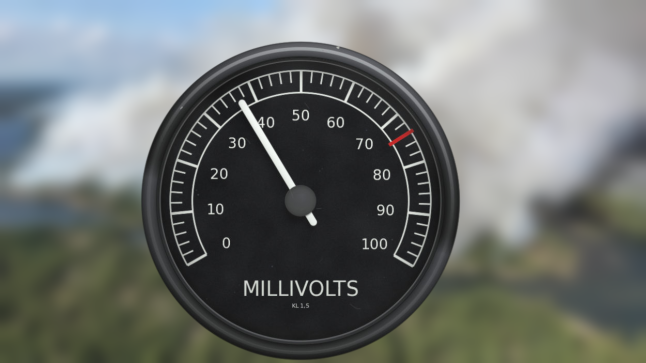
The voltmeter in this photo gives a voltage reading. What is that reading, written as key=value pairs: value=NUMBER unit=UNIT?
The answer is value=37 unit=mV
